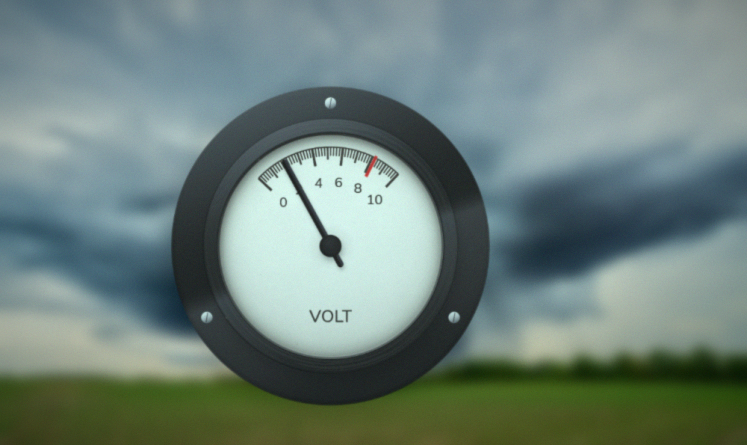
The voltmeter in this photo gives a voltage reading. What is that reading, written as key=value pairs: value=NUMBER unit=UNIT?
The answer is value=2 unit=V
